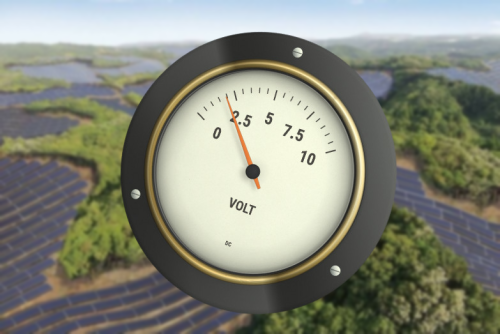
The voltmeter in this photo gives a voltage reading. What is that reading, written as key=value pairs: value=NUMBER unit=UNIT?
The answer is value=2 unit=V
